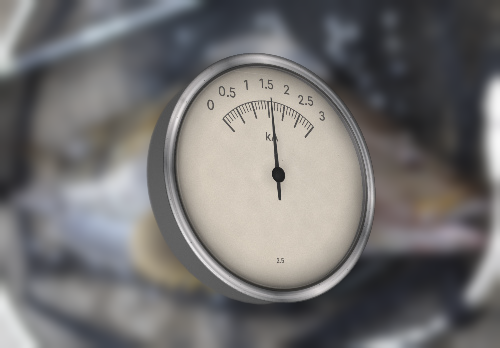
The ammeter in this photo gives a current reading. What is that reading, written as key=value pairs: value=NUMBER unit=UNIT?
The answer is value=1.5 unit=kA
